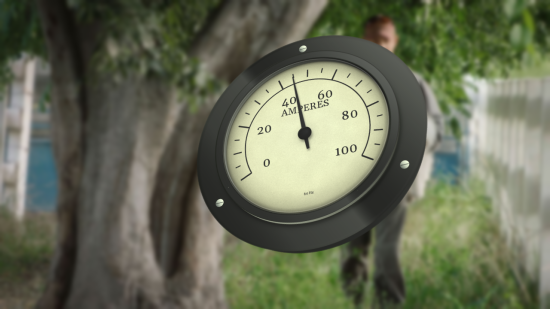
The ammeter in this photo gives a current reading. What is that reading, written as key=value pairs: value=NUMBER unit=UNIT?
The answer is value=45 unit=A
